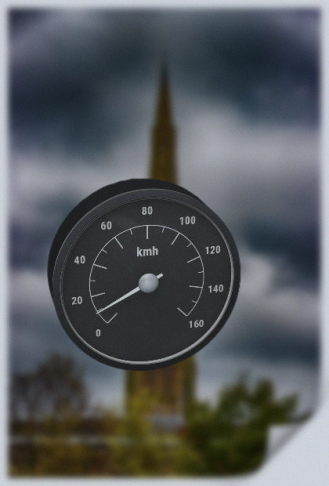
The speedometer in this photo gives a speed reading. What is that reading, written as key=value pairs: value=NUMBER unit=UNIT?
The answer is value=10 unit=km/h
